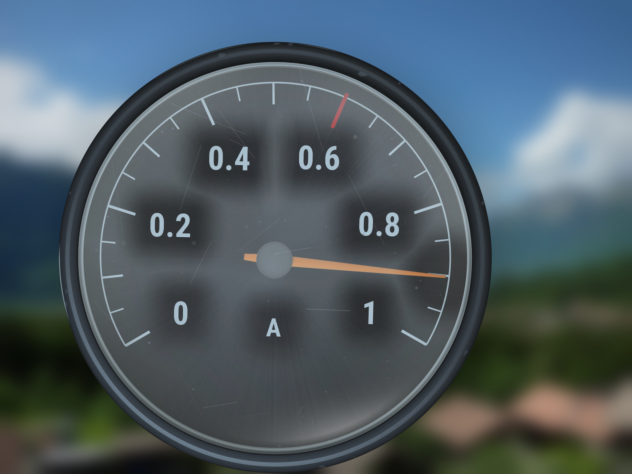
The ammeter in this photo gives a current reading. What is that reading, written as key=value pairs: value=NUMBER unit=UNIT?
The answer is value=0.9 unit=A
